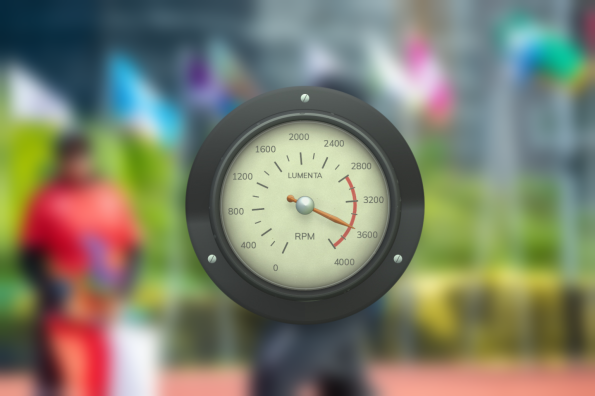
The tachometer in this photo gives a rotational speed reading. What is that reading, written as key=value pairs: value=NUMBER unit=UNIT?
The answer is value=3600 unit=rpm
